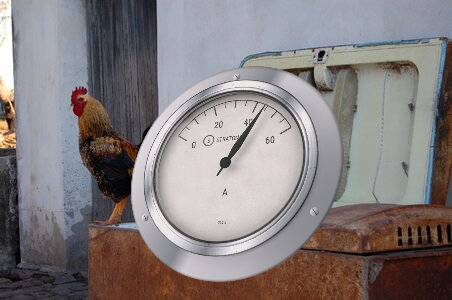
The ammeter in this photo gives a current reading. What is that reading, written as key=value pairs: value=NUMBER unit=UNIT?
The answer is value=45 unit=A
